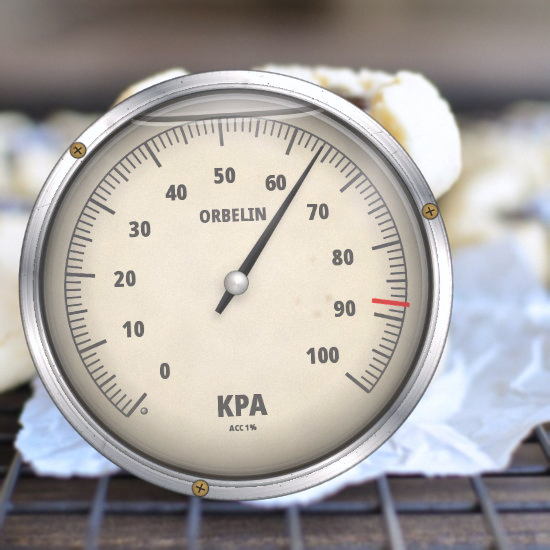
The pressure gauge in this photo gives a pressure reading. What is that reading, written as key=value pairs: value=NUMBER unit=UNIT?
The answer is value=64 unit=kPa
